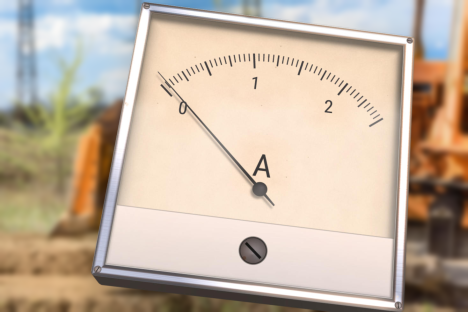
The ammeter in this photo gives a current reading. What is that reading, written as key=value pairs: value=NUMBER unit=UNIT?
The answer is value=0.05 unit=A
